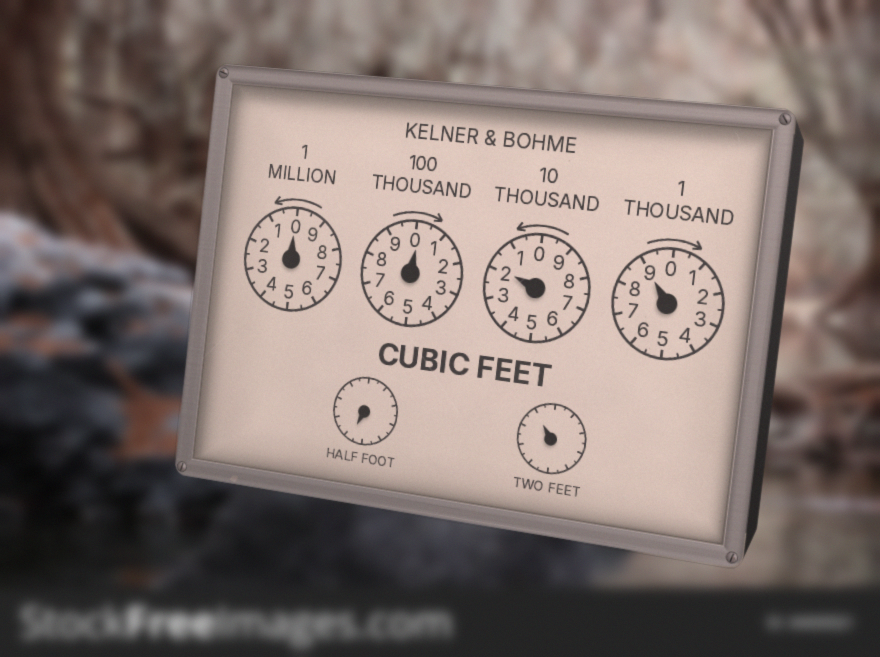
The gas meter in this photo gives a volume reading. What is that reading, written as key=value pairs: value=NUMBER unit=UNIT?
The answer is value=1900 unit=ft³
